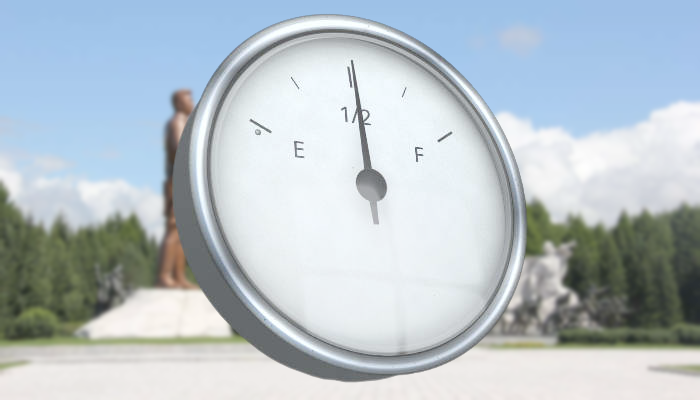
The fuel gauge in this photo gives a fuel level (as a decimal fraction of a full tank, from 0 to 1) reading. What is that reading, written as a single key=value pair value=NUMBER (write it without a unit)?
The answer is value=0.5
